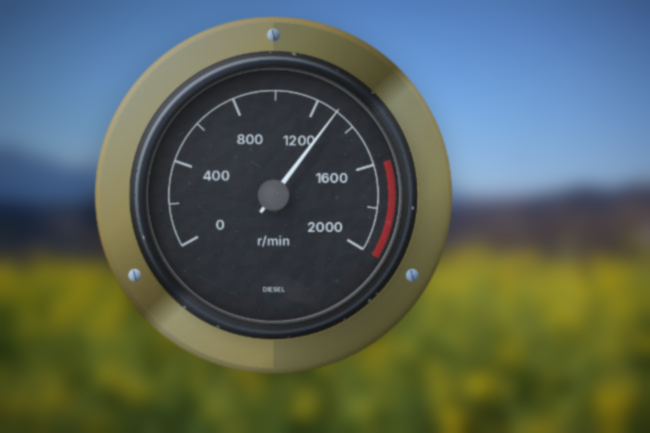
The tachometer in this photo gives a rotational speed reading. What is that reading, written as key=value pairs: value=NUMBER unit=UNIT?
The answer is value=1300 unit=rpm
